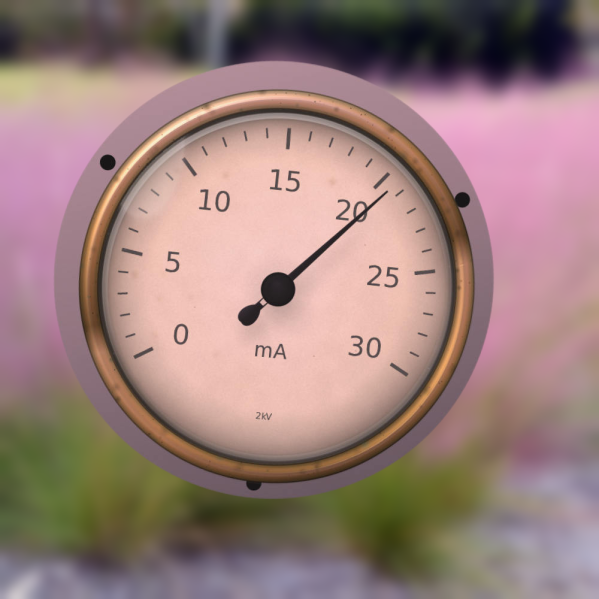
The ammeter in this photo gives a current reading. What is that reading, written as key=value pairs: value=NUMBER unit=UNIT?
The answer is value=20.5 unit=mA
